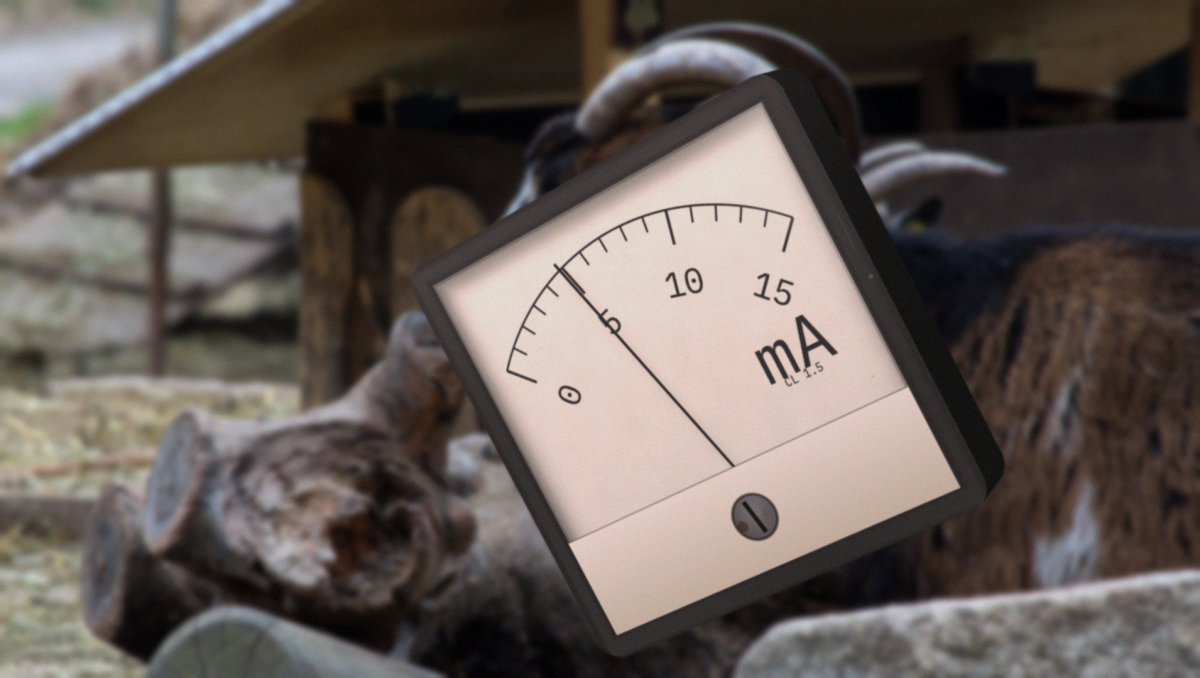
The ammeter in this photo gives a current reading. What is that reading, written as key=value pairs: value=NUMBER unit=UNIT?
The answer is value=5 unit=mA
